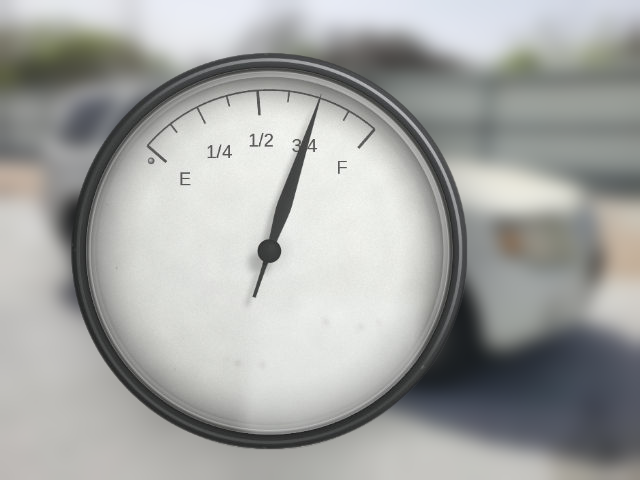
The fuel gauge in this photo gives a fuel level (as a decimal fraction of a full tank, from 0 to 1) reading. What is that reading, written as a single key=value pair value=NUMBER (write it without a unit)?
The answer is value=0.75
